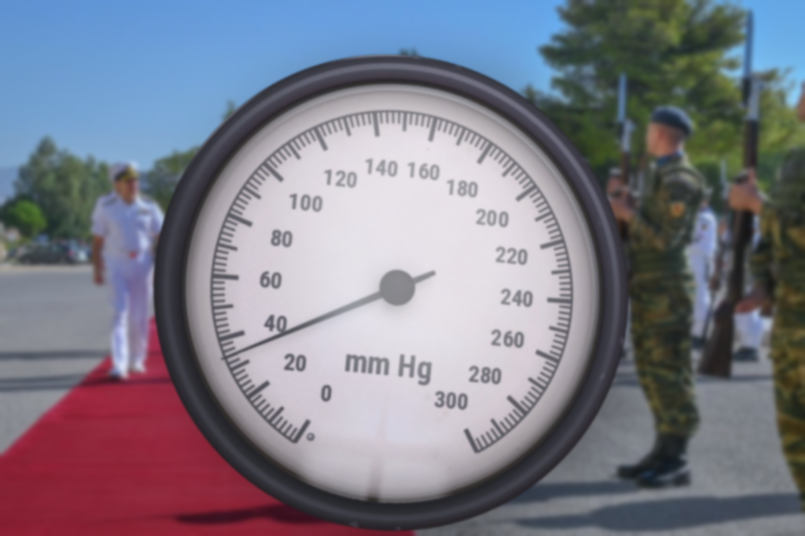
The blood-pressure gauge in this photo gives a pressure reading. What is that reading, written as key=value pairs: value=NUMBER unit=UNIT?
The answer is value=34 unit=mmHg
